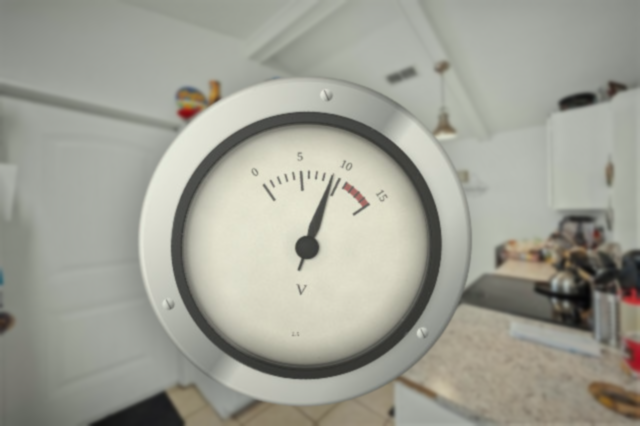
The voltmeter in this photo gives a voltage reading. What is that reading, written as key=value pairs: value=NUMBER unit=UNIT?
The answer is value=9 unit=V
